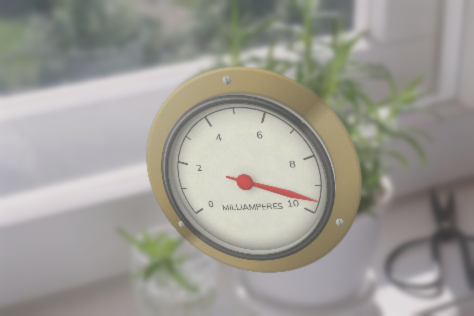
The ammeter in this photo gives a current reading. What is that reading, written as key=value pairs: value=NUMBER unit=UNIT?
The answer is value=9.5 unit=mA
